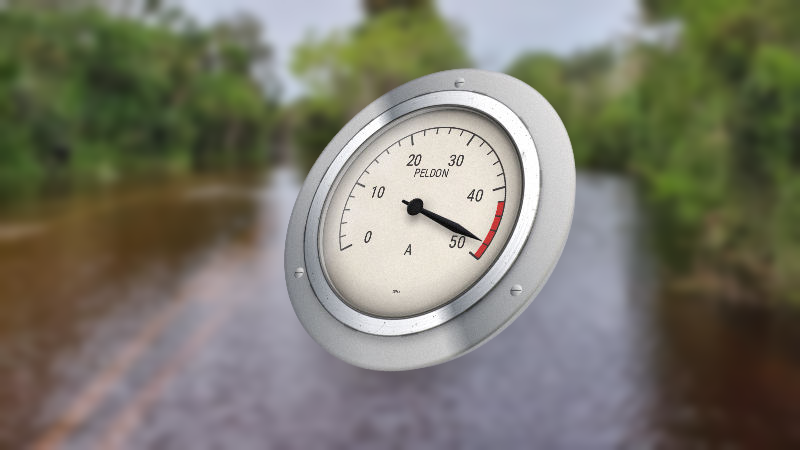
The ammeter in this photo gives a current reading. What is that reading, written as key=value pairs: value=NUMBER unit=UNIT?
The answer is value=48 unit=A
